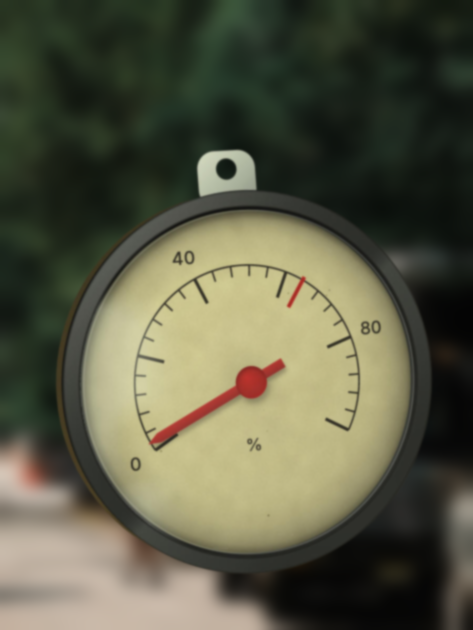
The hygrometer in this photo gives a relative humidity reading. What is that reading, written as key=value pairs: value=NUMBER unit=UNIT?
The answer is value=2 unit=%
